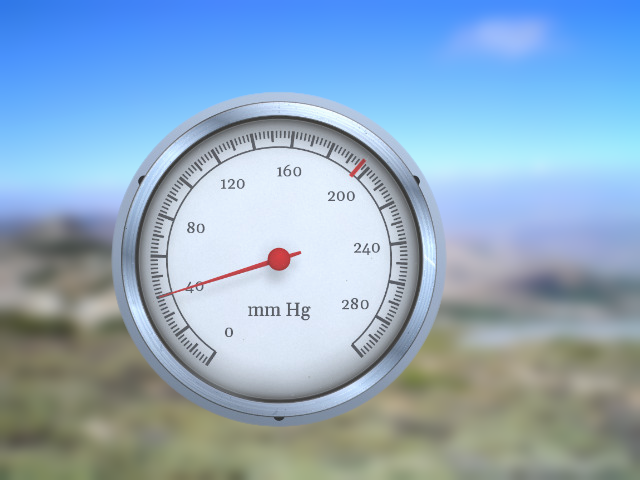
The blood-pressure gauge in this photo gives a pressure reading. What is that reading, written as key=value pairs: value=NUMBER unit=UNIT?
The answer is value=40 unit=mmHg
